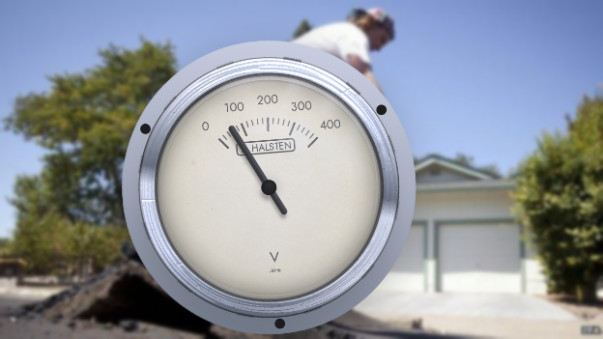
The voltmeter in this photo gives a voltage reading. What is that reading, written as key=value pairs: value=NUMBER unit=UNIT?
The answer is value=60 unit=V
